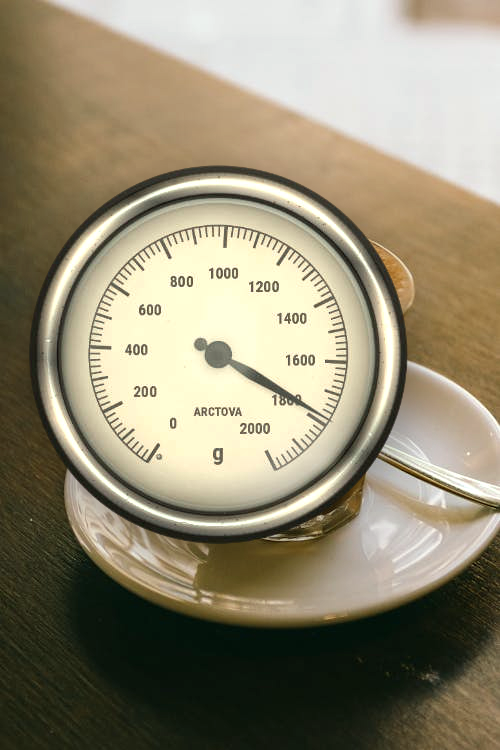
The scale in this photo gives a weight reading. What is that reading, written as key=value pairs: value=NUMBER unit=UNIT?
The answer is value=1780 unit=g
